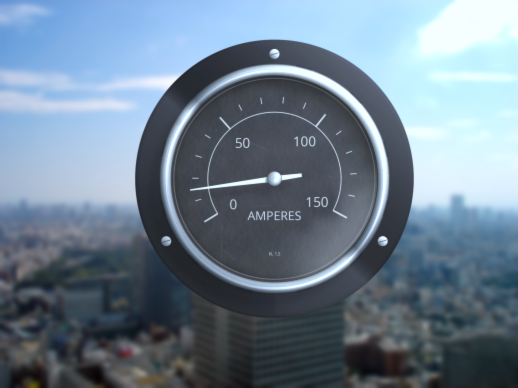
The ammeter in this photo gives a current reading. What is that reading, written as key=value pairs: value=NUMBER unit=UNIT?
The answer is value=15 unit=A
